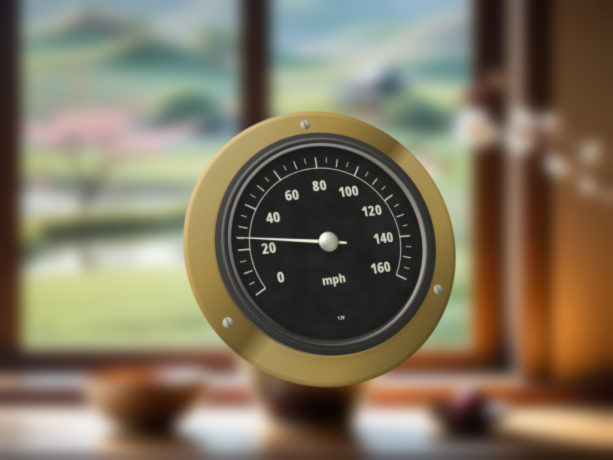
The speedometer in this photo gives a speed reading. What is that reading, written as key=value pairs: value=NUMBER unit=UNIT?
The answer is value=25 unit=mph
